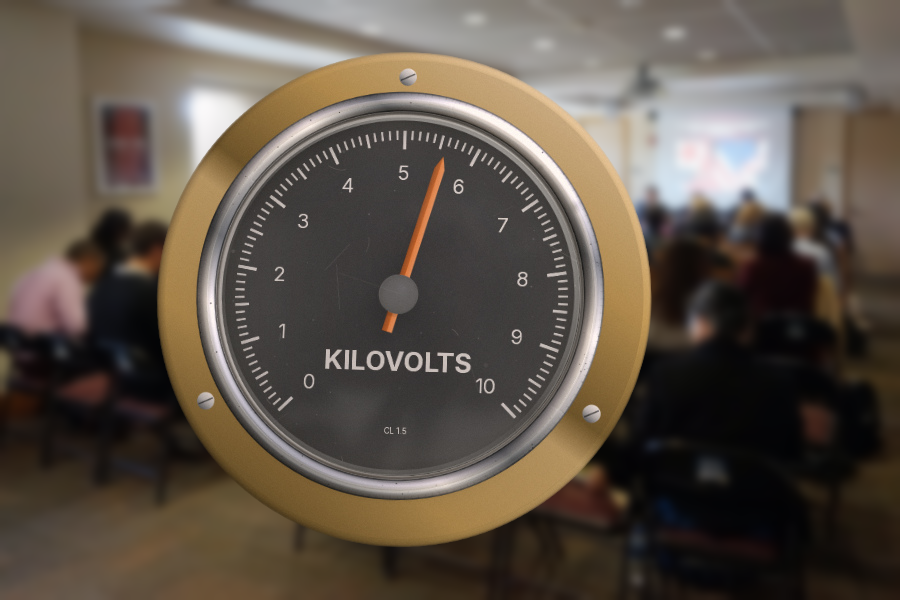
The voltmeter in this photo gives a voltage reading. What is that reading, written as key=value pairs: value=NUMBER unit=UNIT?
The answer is value=5.6 unit=kV
